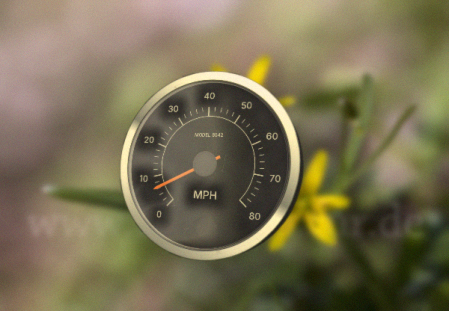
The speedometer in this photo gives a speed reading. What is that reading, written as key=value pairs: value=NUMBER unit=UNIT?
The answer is value=6 unit=mph
